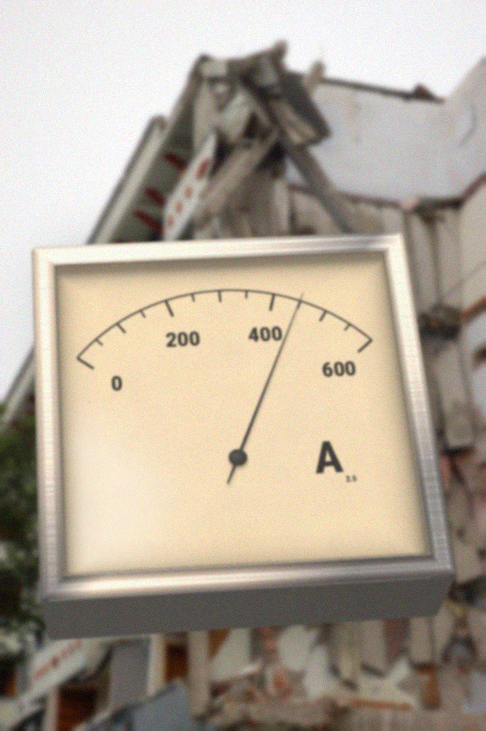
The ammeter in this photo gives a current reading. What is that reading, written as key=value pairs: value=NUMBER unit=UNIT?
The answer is value=450 unit=A
